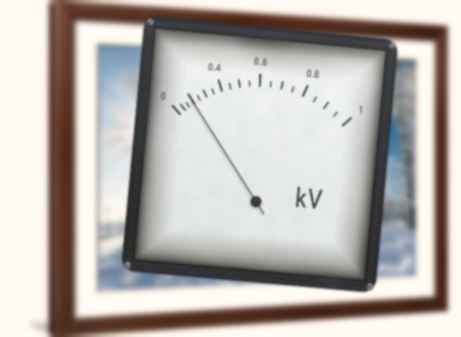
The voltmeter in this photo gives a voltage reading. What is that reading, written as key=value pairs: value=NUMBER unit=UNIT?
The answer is value=0.2 unit=kV
